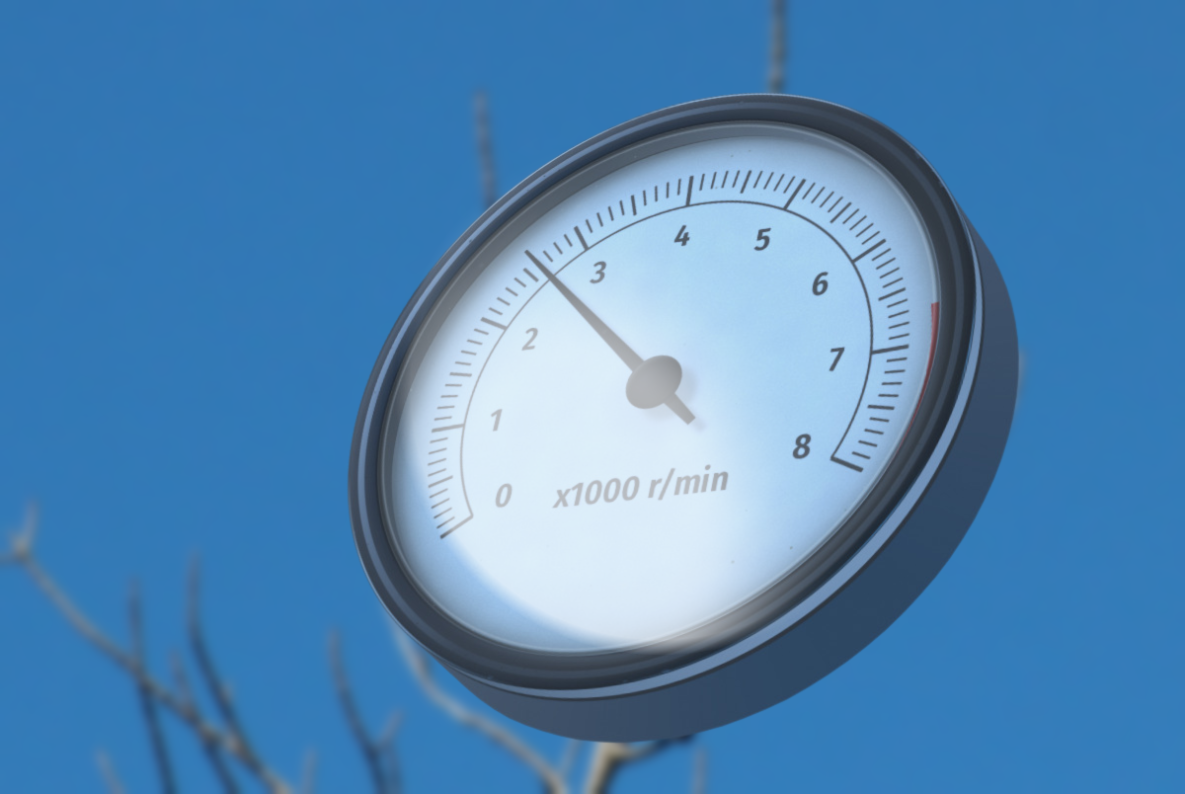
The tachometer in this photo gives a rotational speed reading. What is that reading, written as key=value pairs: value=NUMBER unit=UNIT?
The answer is value=2600 unit=rpm
